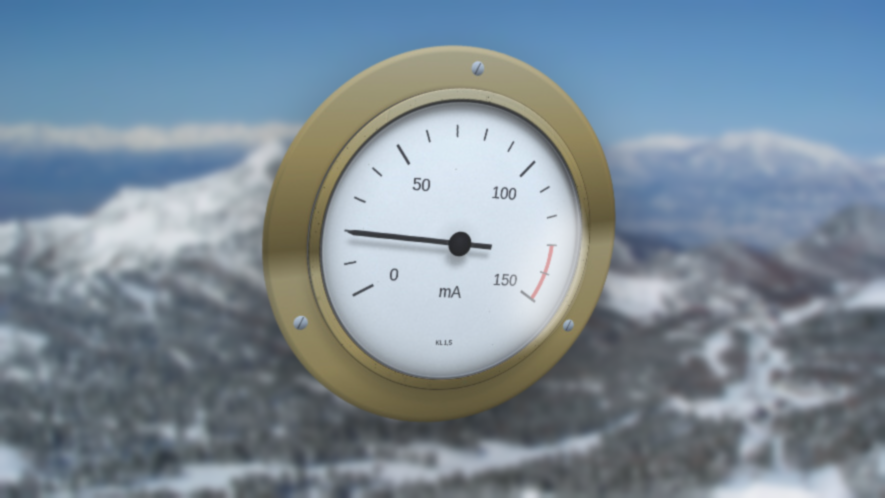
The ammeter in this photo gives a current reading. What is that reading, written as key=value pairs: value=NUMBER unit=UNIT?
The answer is value=20 unit=mA
